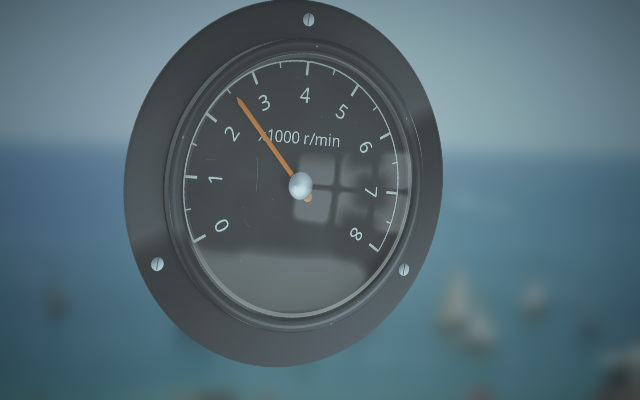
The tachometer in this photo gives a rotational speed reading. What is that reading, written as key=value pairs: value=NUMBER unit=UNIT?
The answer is value=2500 unit=rpm
